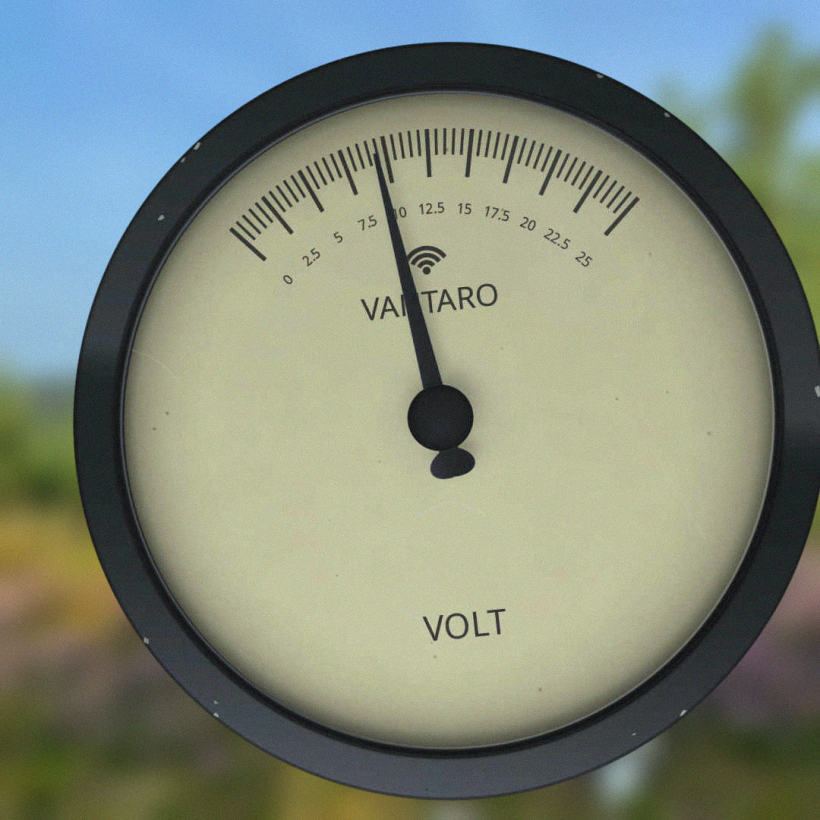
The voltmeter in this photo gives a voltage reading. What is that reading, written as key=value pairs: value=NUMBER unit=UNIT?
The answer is value=9.5 unit=V
